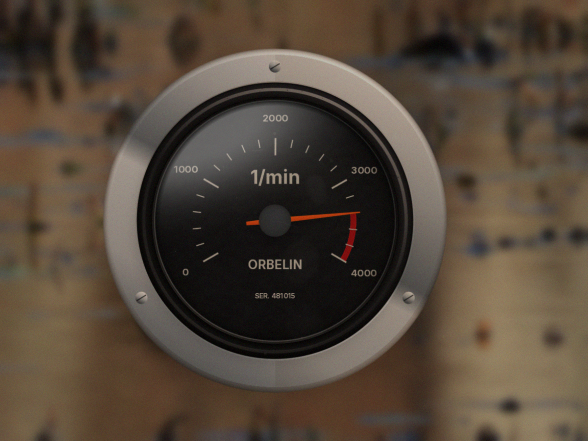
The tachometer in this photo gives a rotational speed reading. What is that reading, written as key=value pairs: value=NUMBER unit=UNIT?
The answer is value=3400 unit=rpm
